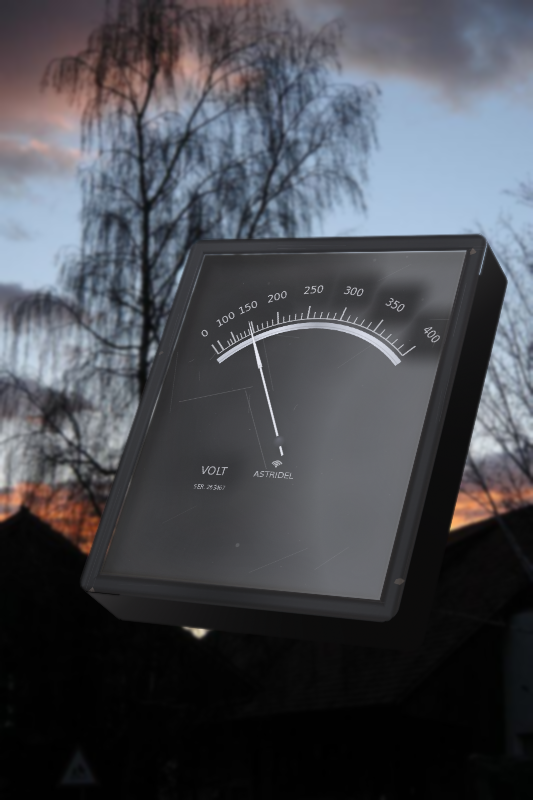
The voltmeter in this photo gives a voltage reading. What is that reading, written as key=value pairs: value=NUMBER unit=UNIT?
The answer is value=150 unit=V
